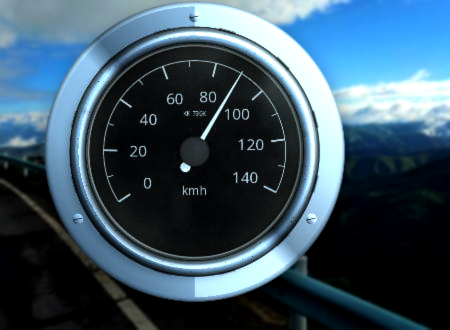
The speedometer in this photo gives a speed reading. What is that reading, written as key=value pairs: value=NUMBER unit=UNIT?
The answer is value=90 unit=km/h
